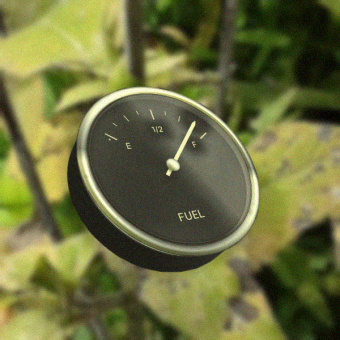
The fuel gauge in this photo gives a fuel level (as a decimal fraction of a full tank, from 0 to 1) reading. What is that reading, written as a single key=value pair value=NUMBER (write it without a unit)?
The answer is value=0.875
